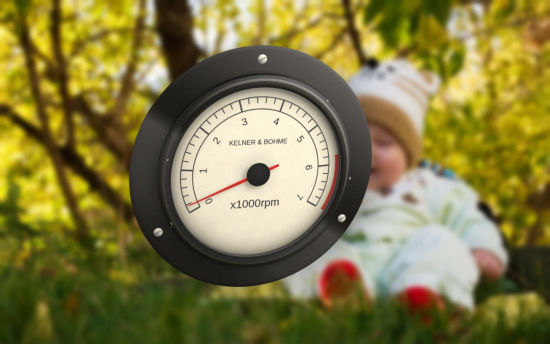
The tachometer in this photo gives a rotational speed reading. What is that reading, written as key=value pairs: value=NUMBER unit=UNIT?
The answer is value=200 unit=rpm
